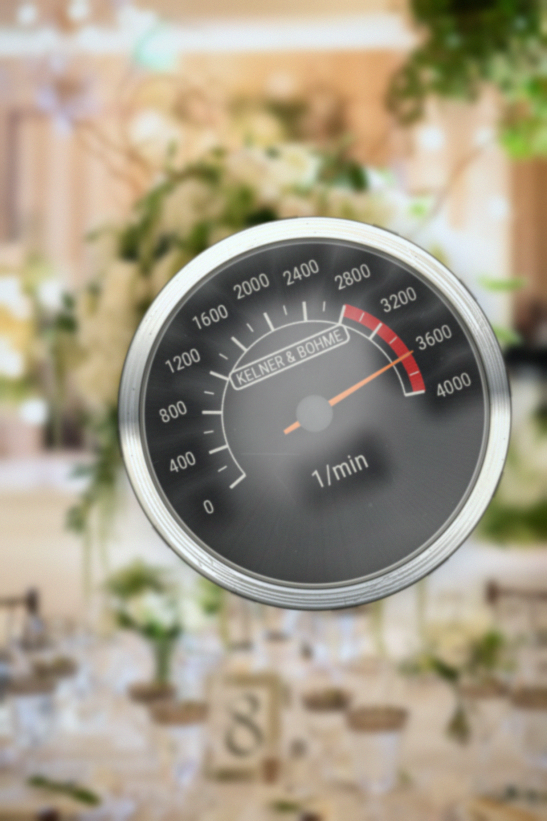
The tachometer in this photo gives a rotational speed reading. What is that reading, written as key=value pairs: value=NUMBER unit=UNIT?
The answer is value=3600 unit=rpm
